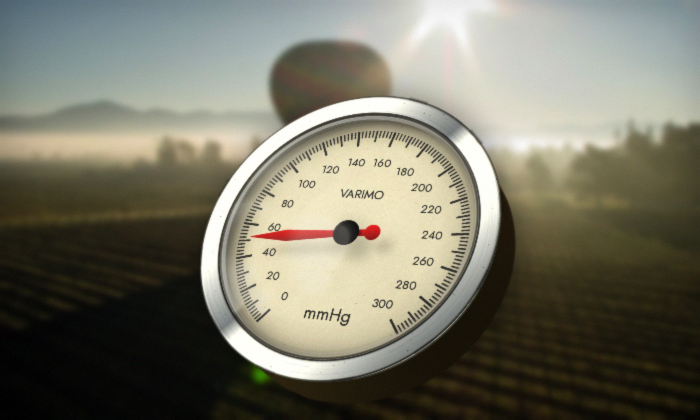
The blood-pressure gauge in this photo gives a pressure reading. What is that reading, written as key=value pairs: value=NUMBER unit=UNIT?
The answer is value=50 unit=mmHg
